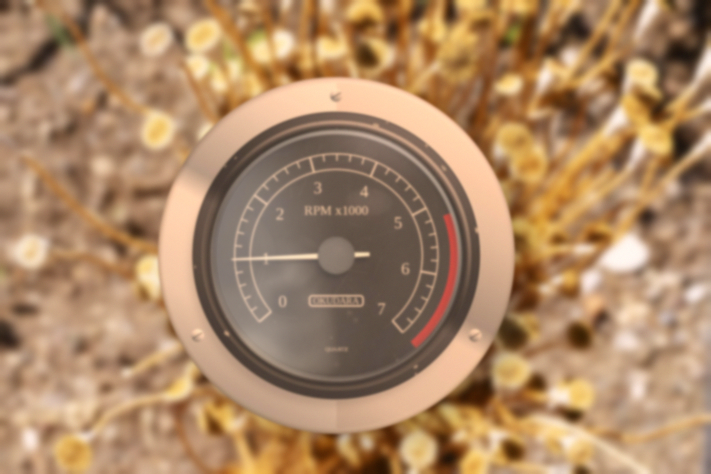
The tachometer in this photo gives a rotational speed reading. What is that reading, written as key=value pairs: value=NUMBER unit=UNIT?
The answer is value=1000 unit=rpm
